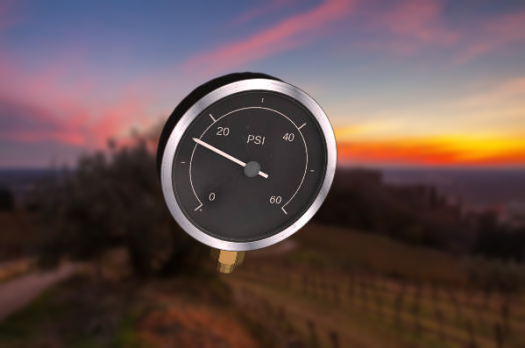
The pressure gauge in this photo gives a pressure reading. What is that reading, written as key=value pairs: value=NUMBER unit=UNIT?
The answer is value=15 unit=psi
